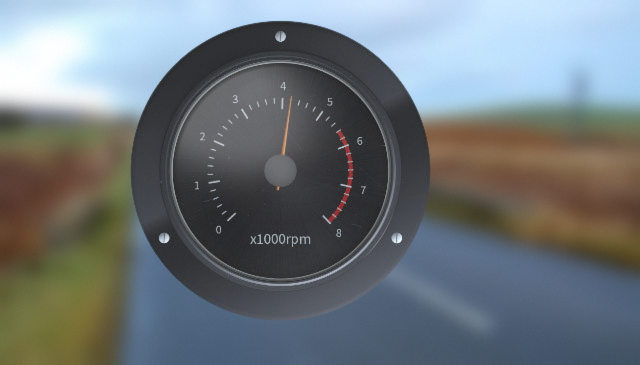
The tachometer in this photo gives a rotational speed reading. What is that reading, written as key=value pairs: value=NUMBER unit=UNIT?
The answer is value=4200 unit=rpm
